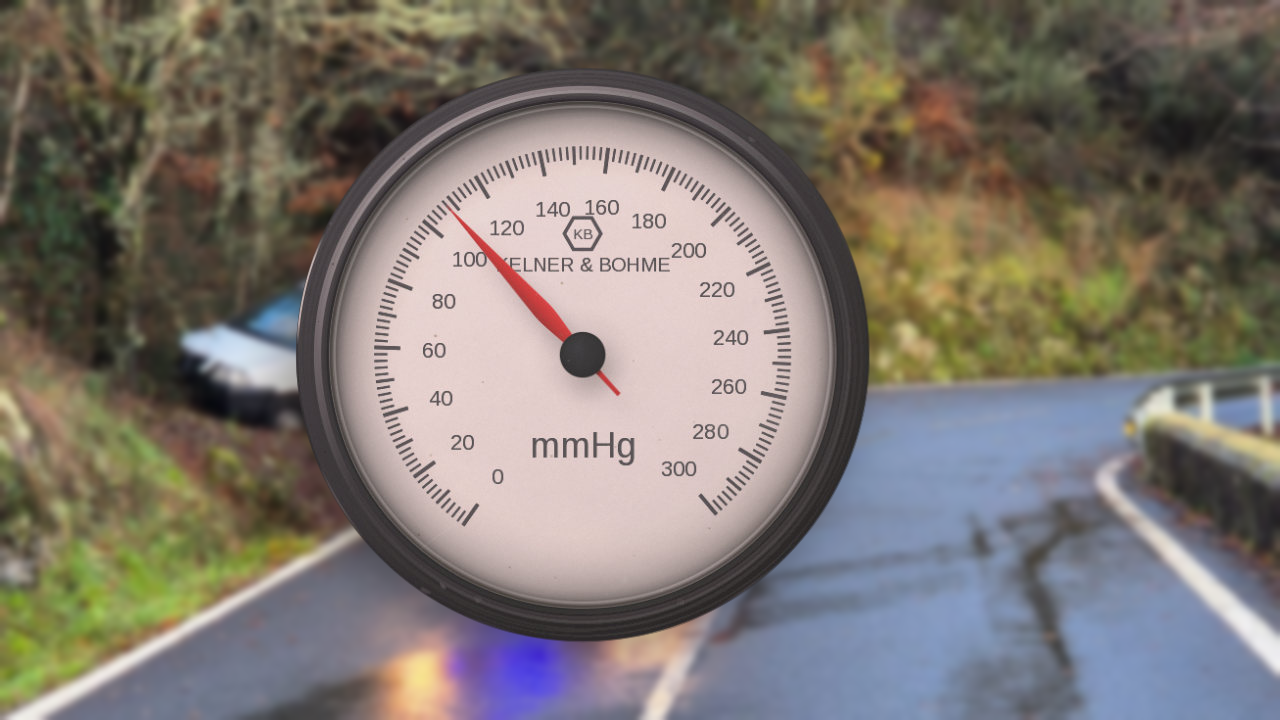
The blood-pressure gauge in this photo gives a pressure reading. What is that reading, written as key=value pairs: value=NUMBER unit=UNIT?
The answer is value=108 unit=mmHg
